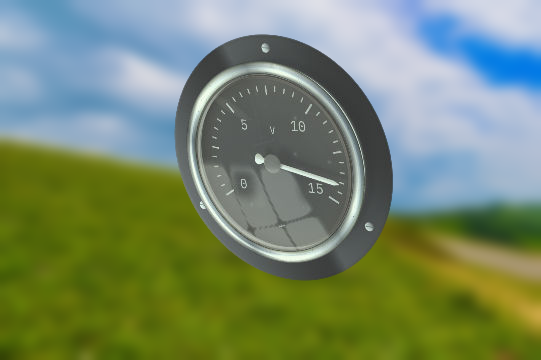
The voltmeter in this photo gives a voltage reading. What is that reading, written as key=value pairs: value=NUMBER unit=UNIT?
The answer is value=14 unit=V
